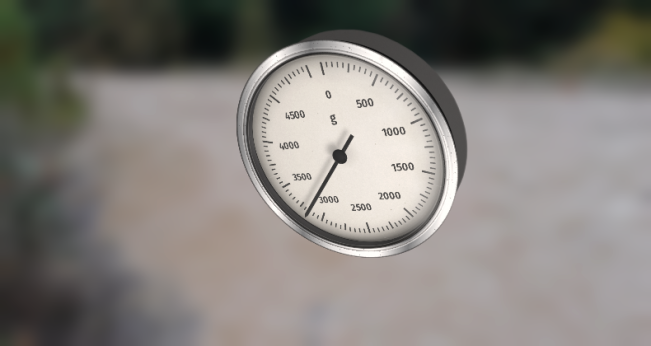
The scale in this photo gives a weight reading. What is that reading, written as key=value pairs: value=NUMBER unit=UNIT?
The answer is value=3150 unit=g
